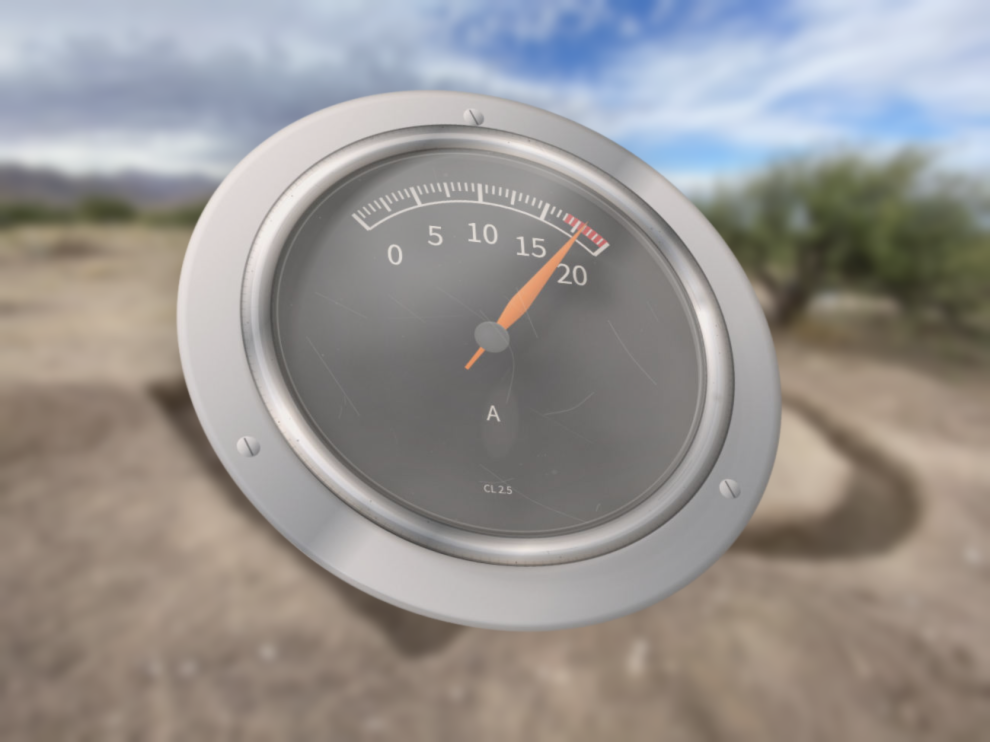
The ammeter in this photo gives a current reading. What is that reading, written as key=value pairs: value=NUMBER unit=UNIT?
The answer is value=18 unit=A
